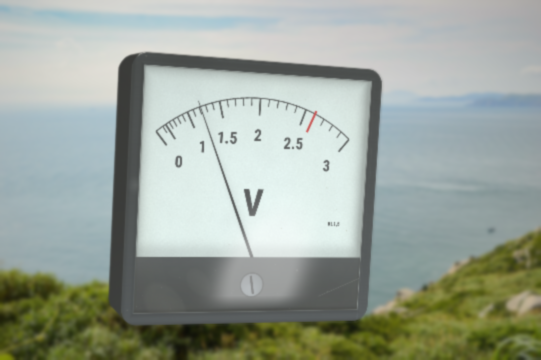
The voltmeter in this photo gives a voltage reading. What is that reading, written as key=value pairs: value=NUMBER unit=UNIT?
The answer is value=1.2 unit=V
